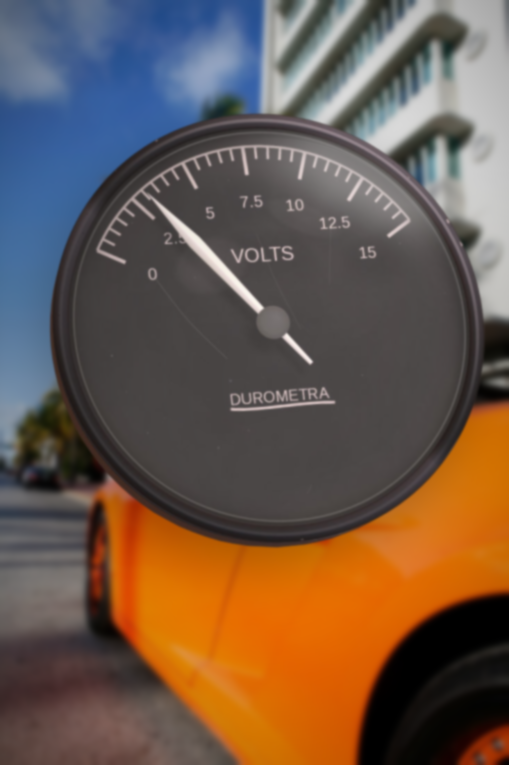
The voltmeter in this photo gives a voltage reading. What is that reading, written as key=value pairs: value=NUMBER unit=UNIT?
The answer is value=3 unit=V
